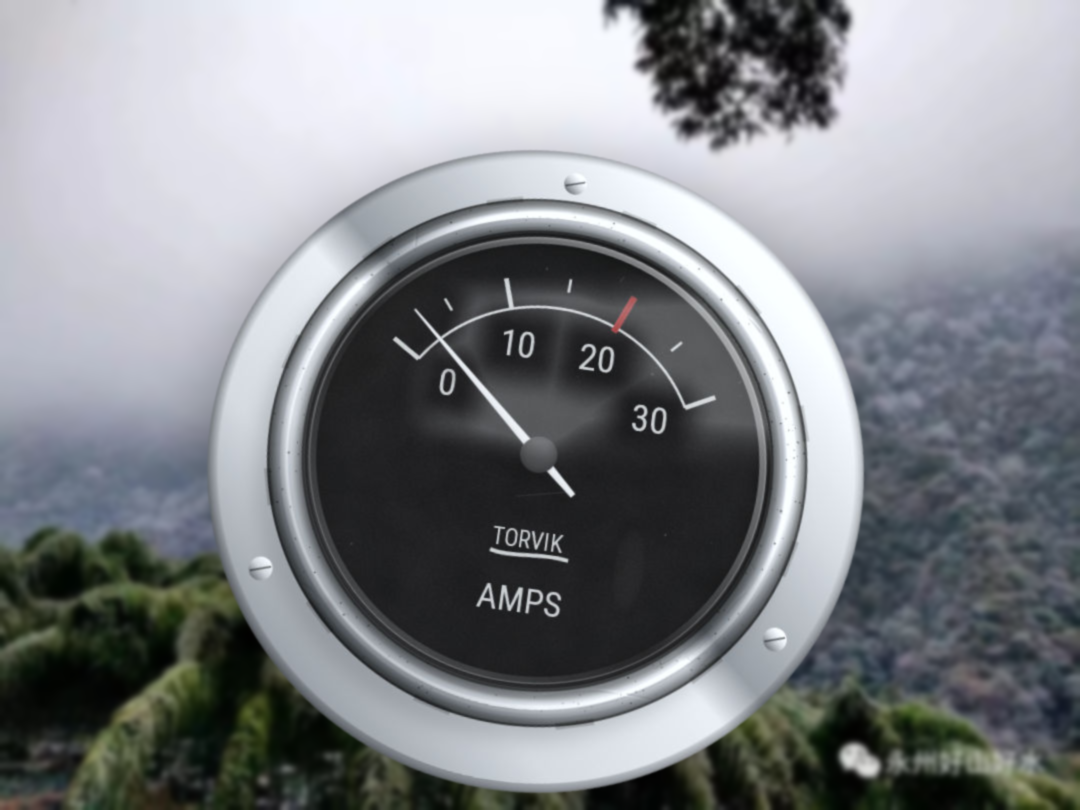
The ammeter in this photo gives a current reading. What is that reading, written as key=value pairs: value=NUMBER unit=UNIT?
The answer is value=2.5 unit=A
